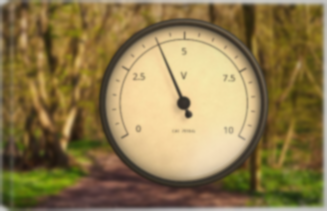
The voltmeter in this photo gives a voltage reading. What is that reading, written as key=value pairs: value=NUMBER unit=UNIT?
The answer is value=4 unit=V
